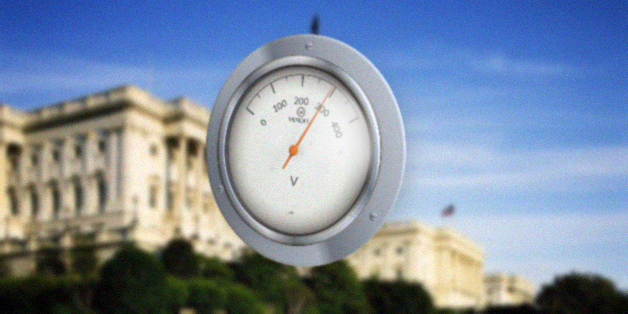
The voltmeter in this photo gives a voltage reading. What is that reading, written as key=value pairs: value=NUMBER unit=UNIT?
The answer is value=300 unit=V
